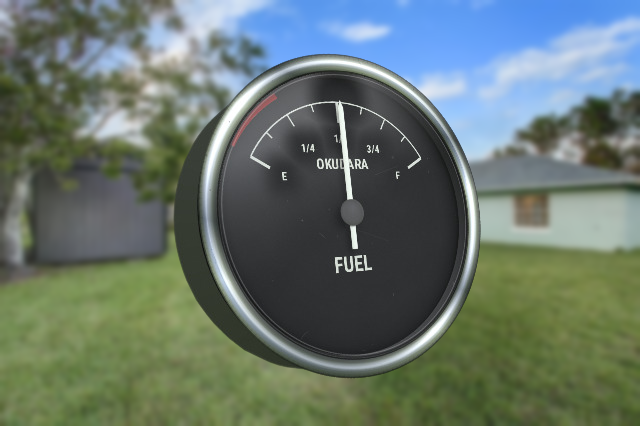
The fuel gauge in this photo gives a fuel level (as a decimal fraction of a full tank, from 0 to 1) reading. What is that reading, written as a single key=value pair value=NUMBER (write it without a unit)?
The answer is value=0.5
